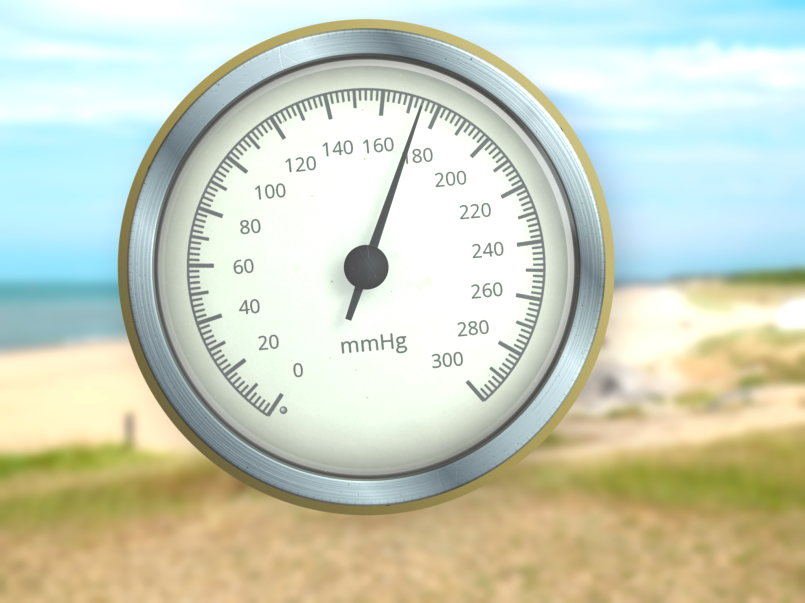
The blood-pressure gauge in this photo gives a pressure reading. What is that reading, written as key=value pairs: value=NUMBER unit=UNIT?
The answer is value=174 unit=mmHg
